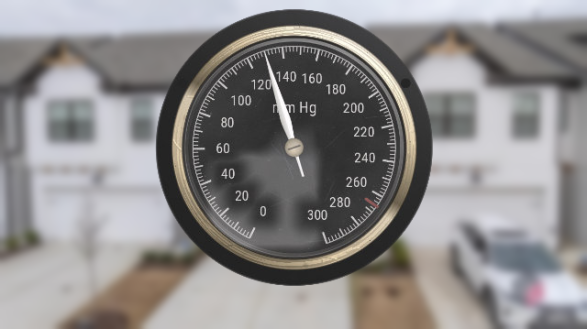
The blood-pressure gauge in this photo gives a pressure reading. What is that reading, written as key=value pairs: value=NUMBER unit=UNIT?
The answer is value=130 unit=mmHg
